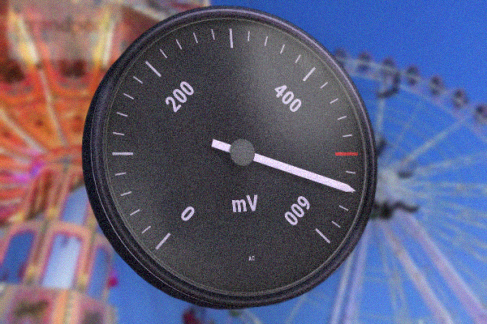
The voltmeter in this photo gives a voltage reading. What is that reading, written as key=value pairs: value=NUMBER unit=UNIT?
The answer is value=540 unit=mV
